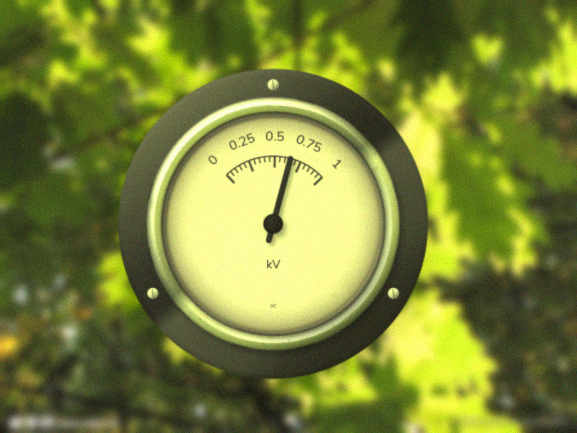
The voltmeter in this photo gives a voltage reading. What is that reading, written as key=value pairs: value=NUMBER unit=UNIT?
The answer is value=0.65 unit=kV
